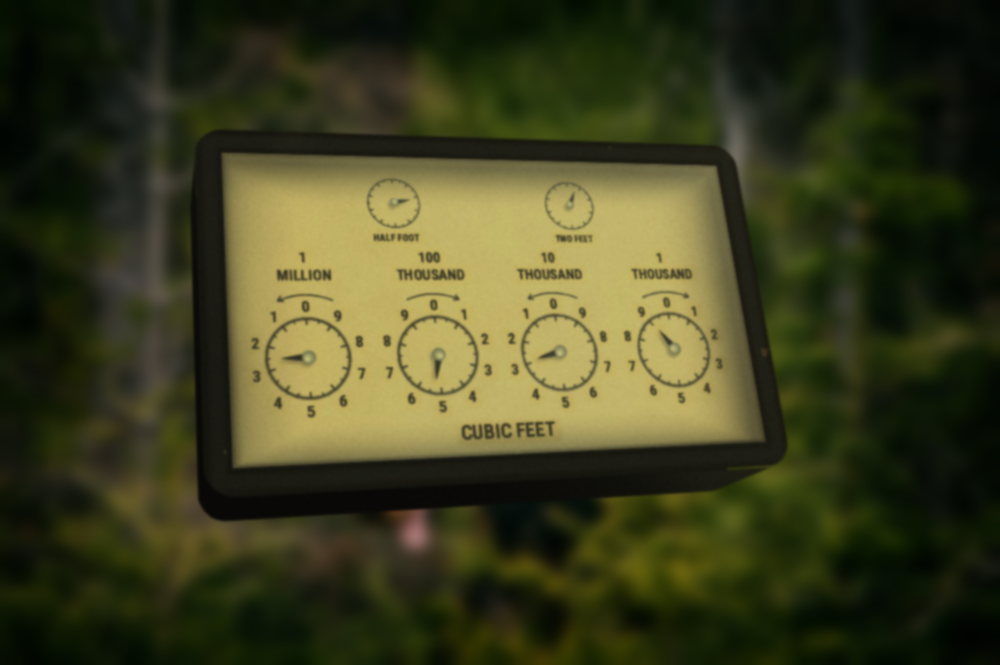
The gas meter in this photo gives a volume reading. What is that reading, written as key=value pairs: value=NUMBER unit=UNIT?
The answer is value=252900 unit=ft³
